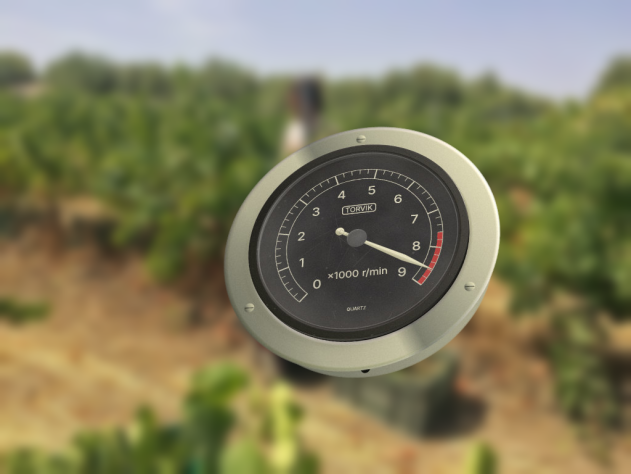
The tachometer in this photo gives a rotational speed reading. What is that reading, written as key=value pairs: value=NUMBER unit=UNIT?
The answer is value=8600 unit=rpm
